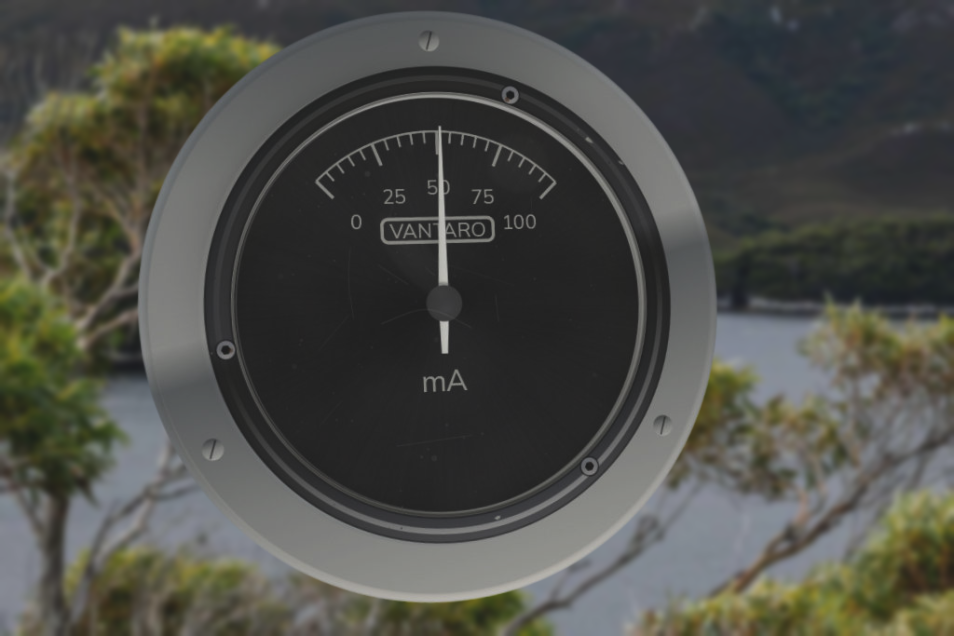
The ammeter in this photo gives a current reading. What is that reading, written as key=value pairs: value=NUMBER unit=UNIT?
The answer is value=50 unit=mA
